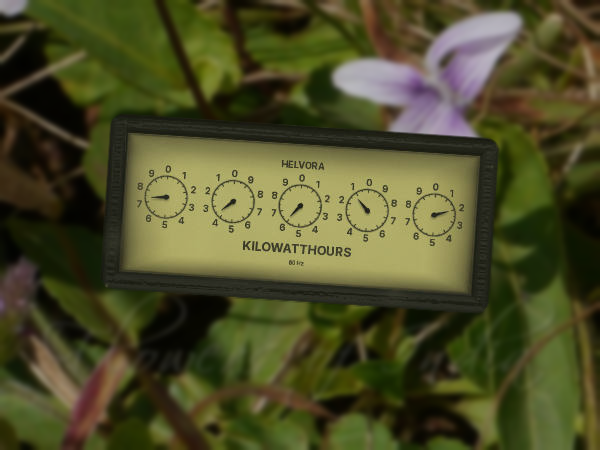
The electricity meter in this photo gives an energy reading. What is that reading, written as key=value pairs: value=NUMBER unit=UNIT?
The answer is value=73612 unit=kWh
